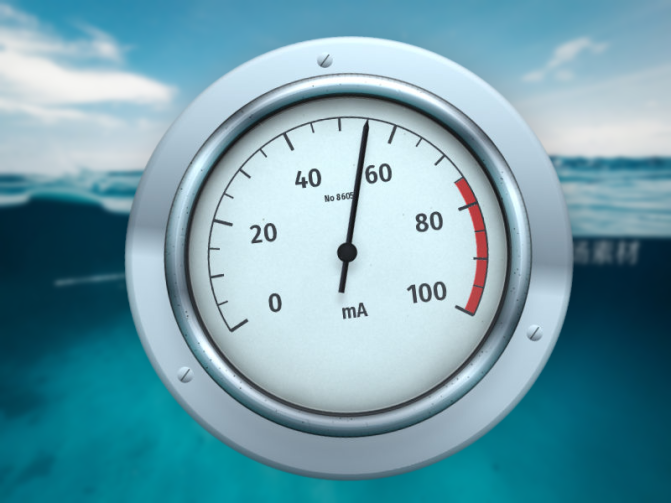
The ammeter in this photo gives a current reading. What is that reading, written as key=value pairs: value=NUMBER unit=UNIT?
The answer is value=55 unit=mA
